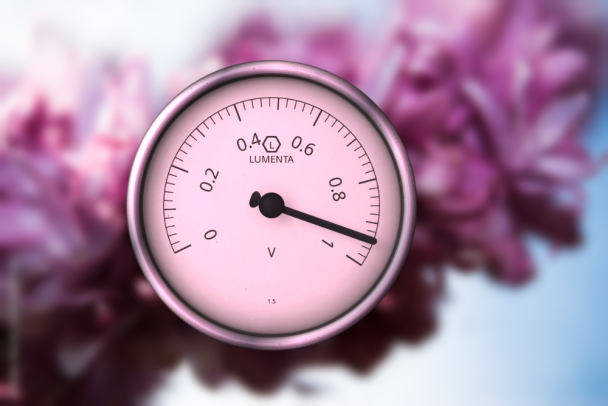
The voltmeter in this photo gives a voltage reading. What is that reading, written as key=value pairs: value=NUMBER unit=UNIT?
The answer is value=0.94 unit=V
